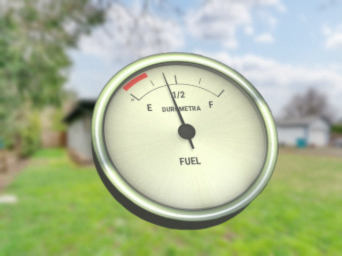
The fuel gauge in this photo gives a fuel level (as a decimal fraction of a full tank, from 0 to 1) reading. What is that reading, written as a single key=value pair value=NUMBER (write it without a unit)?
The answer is value=0.375
